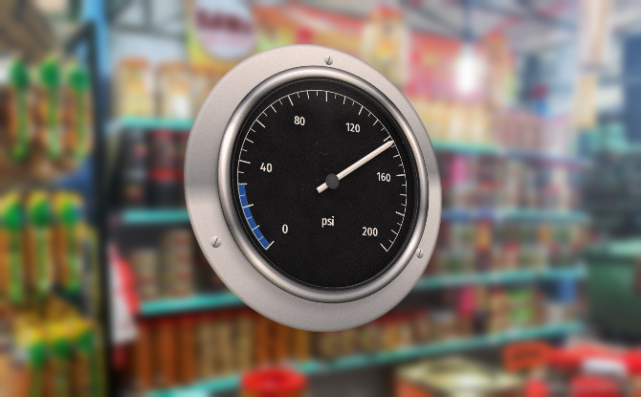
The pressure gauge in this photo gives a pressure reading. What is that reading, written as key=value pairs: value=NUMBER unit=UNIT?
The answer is value=142.5 unit=psi
